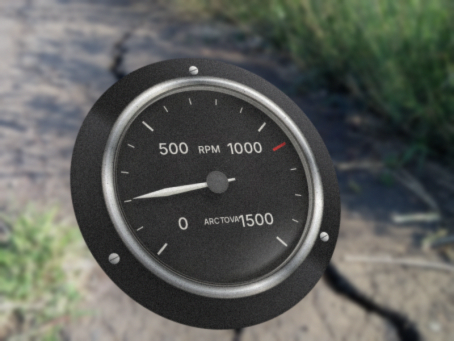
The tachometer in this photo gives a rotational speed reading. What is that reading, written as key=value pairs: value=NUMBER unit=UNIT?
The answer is value=200 unit=rpm
